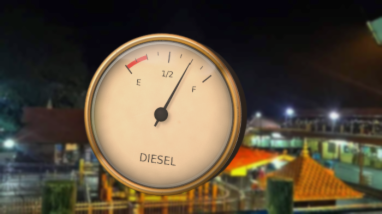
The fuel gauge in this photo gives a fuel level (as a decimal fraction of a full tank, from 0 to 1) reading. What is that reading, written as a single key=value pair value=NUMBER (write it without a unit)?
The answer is value=0.75
